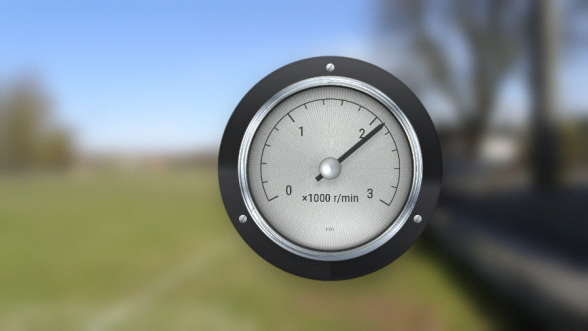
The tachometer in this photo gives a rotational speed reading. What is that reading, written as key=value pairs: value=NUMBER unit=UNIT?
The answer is value=2100 unit=rpm
